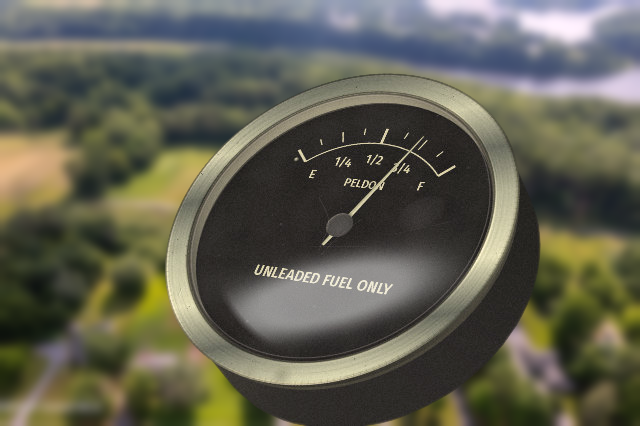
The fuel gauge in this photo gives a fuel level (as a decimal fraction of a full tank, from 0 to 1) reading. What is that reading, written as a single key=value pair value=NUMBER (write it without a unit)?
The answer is value=0.75
